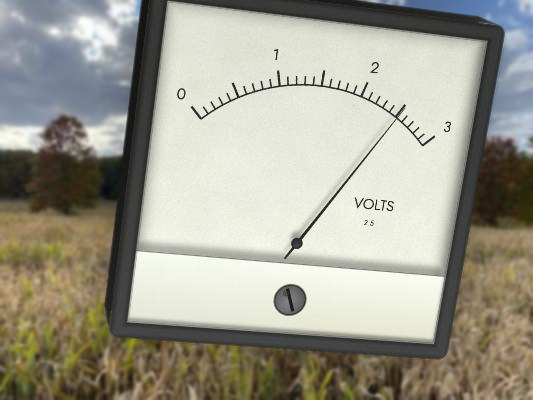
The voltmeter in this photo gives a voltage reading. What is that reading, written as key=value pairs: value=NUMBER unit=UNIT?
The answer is value=2.5 unit=V
